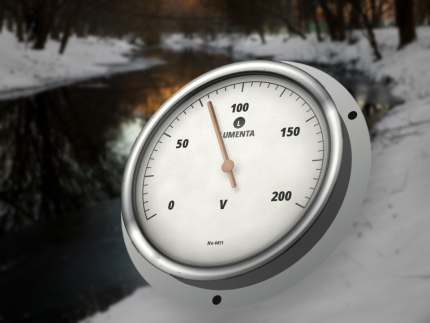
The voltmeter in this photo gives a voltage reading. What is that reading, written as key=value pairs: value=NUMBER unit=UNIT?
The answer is value=80 unit=V
